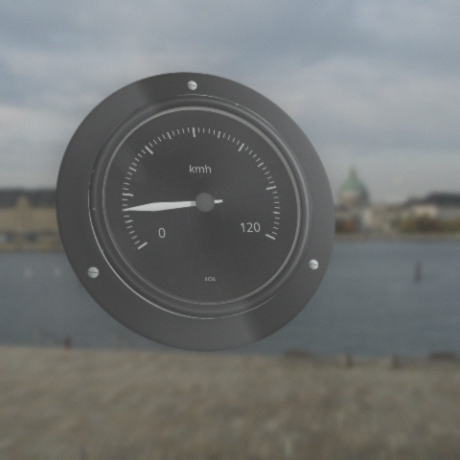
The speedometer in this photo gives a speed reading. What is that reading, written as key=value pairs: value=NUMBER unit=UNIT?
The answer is value=14 unit=km/h
